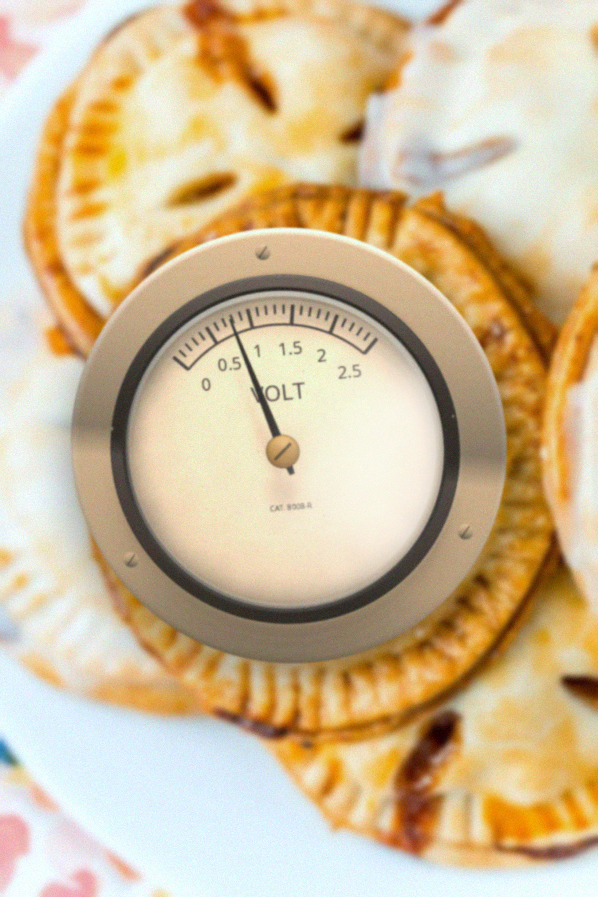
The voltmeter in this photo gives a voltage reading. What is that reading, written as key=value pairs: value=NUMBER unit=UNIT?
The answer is value=0.8 unit=V
